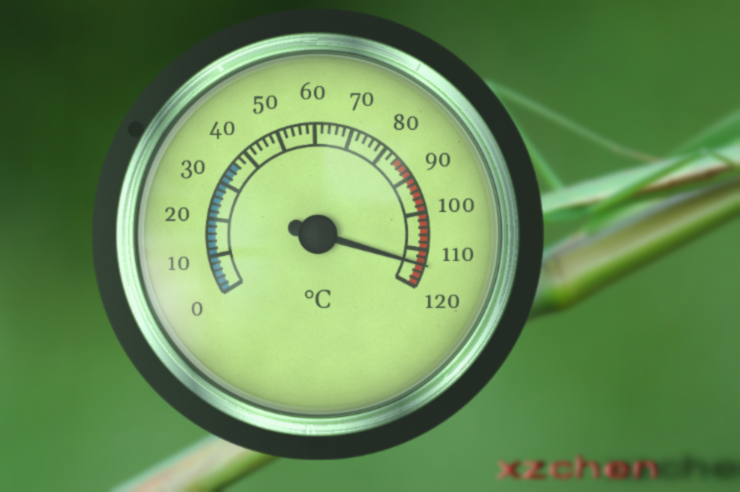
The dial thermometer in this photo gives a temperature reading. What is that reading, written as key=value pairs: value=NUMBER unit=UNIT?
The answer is value=114 unit=°C
